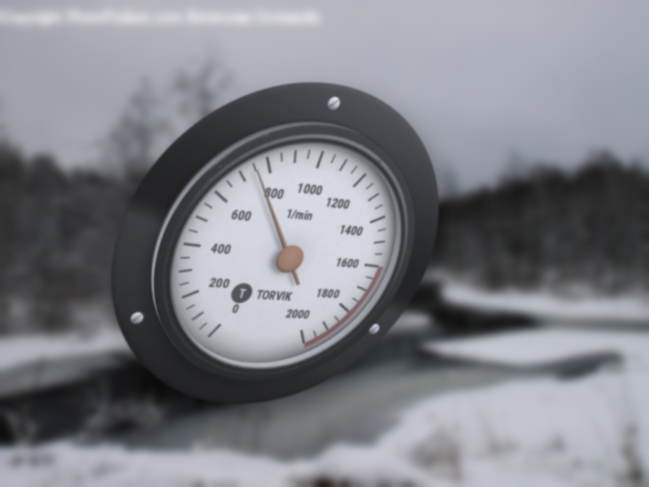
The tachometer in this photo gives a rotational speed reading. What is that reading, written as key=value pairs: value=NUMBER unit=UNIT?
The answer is value=750 unit=rpm
